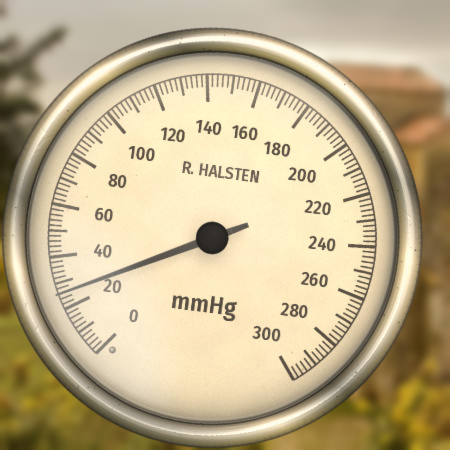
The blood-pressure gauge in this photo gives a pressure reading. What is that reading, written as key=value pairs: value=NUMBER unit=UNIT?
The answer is value=26 unit=mmHg
